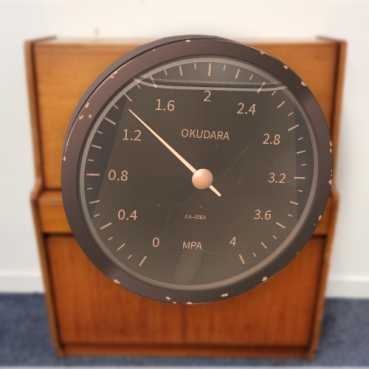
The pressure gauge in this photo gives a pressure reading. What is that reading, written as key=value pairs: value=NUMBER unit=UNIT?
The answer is value=1.35 unit=MPa
